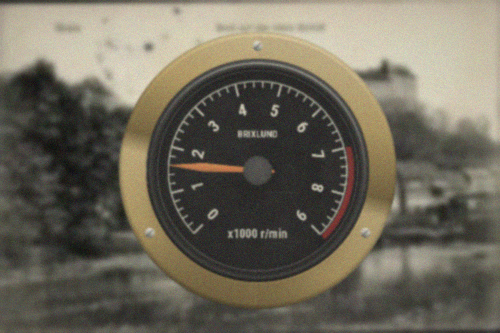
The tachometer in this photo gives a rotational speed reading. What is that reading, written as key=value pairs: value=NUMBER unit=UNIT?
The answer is value=1600 unit=rpm
